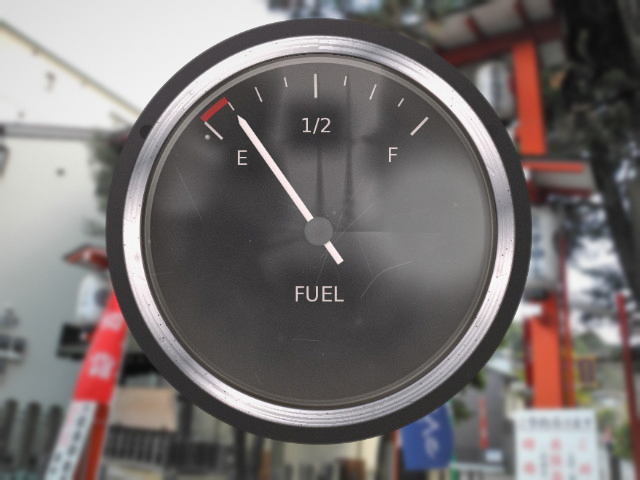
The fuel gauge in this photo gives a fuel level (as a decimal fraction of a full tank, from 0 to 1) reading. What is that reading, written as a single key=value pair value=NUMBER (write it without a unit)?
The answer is value=0.125
